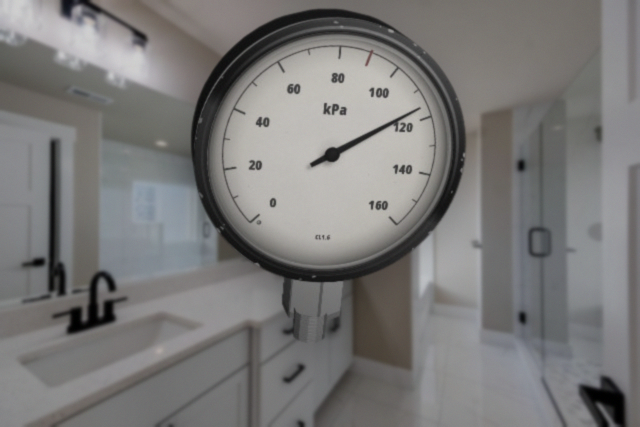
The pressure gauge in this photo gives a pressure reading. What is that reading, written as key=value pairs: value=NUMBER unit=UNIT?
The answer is value=115 unit=kPa
